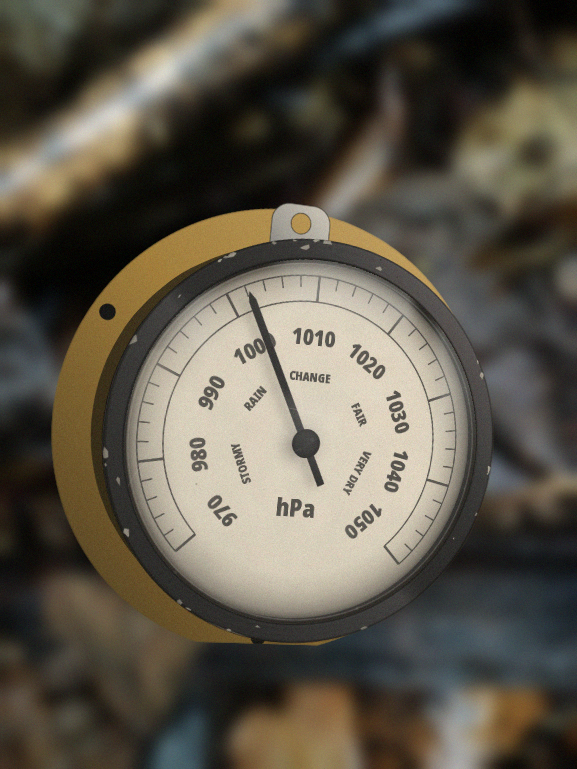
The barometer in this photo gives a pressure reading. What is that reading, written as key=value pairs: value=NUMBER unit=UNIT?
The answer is value=1002 unit=hPa
